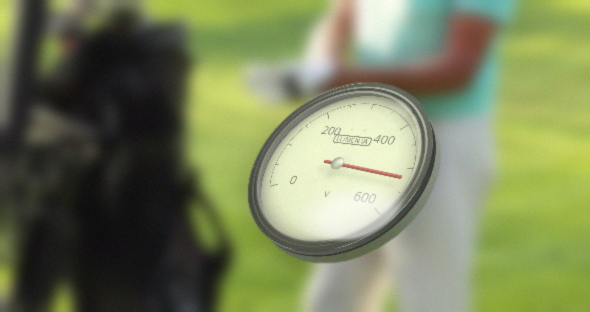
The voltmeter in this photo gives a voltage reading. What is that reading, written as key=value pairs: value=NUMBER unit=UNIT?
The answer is value=525 unit=V
